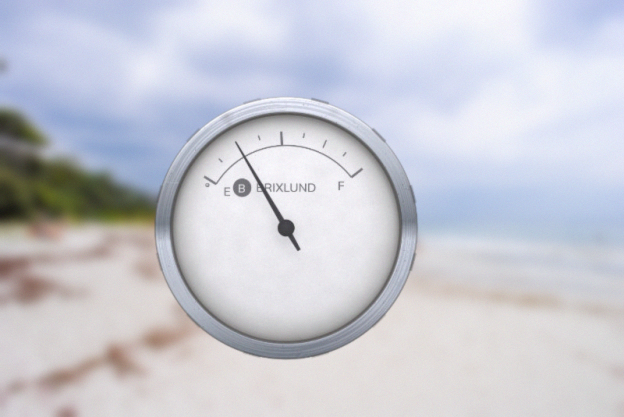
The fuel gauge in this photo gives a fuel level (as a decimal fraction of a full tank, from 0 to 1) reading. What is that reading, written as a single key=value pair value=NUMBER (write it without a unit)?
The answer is value=0.25
